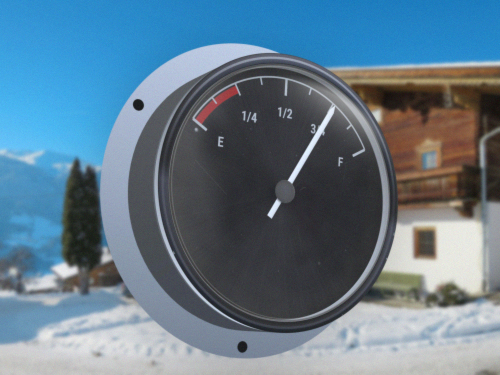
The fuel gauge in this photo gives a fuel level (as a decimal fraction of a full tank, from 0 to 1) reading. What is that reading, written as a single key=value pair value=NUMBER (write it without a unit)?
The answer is value=0.75
